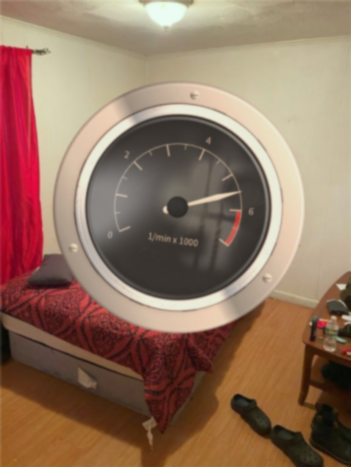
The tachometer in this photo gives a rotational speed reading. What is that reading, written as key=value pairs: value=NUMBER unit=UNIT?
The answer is value=5500 unit=rpm
